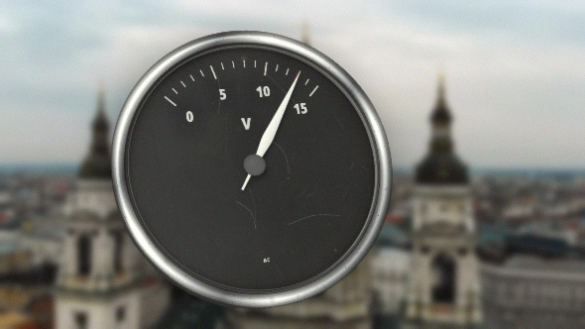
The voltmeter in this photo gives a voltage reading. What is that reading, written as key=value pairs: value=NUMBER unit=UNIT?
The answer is value=13 unit=V
